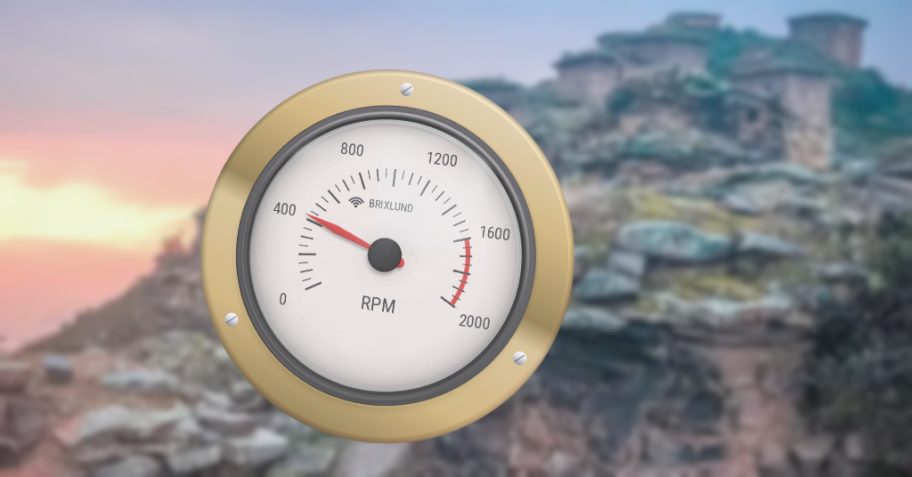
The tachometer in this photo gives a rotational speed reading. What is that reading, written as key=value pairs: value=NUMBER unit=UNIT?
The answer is value=425 unit=rpm
